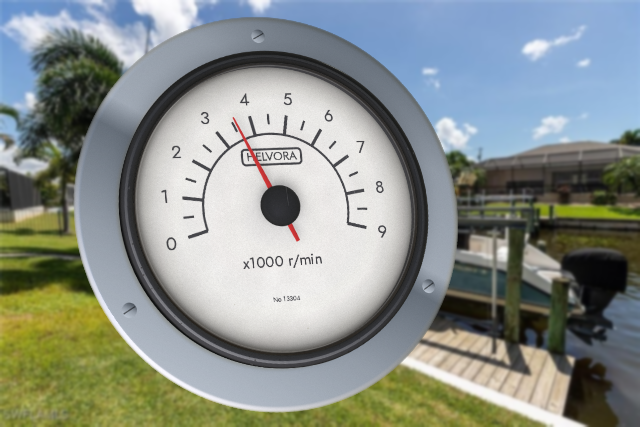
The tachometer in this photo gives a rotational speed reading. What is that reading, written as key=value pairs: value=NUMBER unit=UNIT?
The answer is value=3500 unit=rpm
